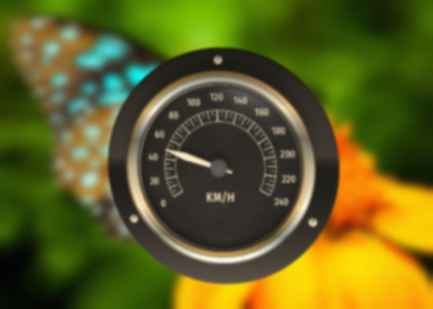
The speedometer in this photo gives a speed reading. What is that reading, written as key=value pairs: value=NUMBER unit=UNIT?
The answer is value=50 unit=km/h
